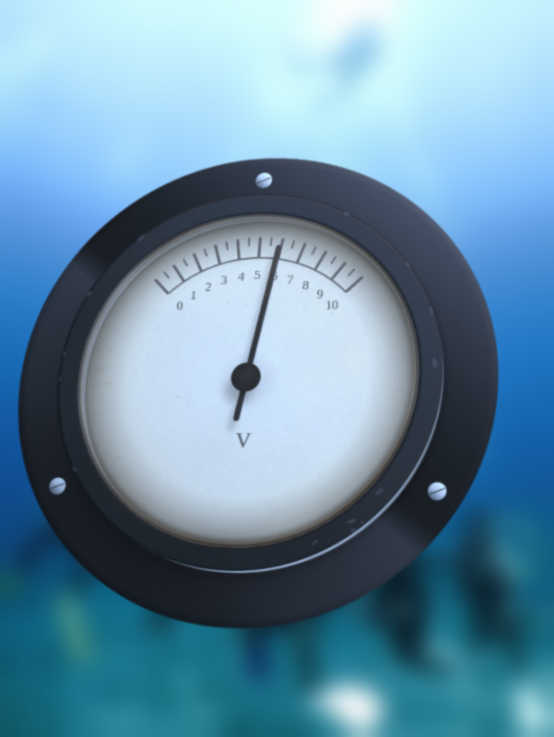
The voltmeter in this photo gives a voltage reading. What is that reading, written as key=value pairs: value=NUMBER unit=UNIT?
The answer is value=6 unit=V
